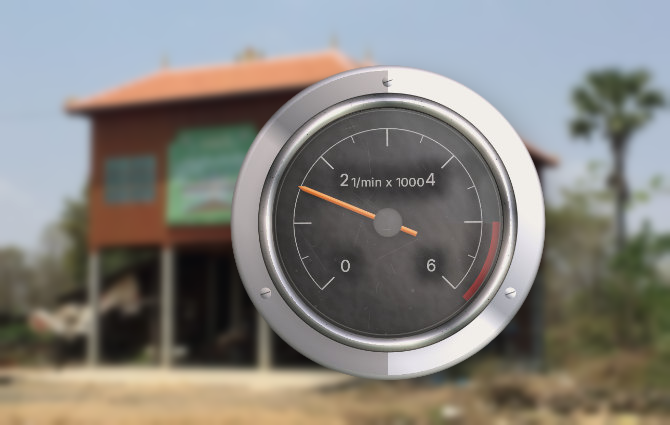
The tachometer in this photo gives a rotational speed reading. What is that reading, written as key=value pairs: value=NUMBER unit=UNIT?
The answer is value=1500 unit=rpm
